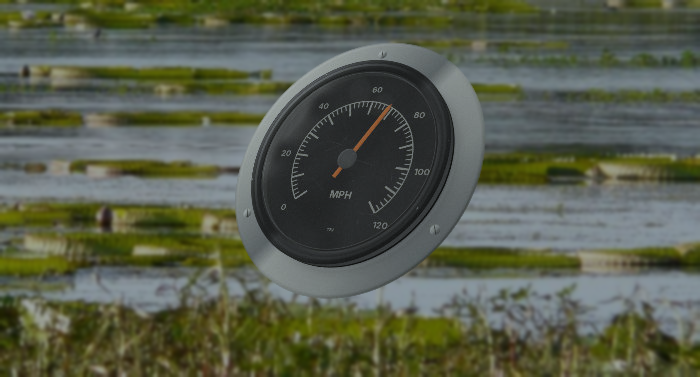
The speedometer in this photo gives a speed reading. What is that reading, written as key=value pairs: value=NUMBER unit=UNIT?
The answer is value=70 unit=mph
